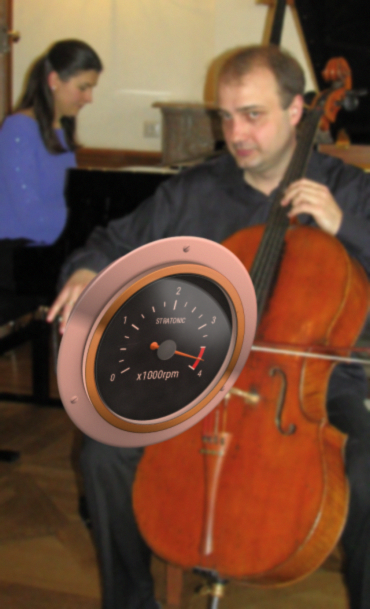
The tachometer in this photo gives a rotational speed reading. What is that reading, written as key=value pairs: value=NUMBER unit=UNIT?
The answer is value=3750 unit=rpm
